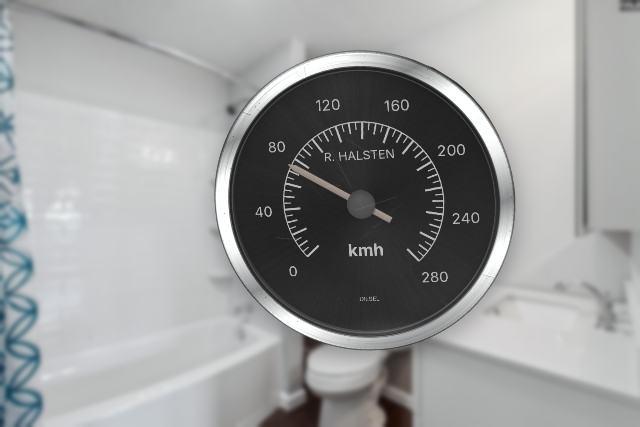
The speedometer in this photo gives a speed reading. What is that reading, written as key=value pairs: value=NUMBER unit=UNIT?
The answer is value=75 unit=km/h
